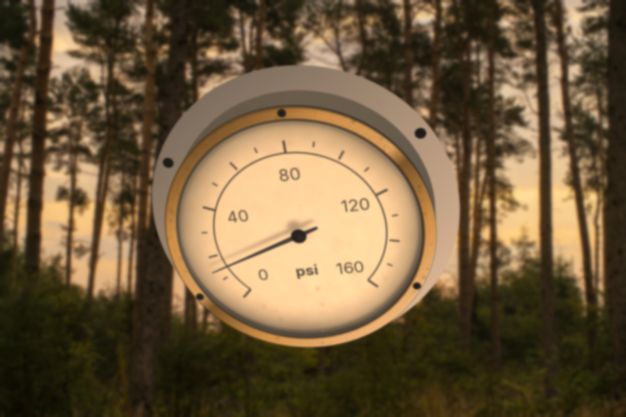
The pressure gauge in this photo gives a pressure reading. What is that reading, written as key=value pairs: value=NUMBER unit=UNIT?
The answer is value=15 unit=psi
